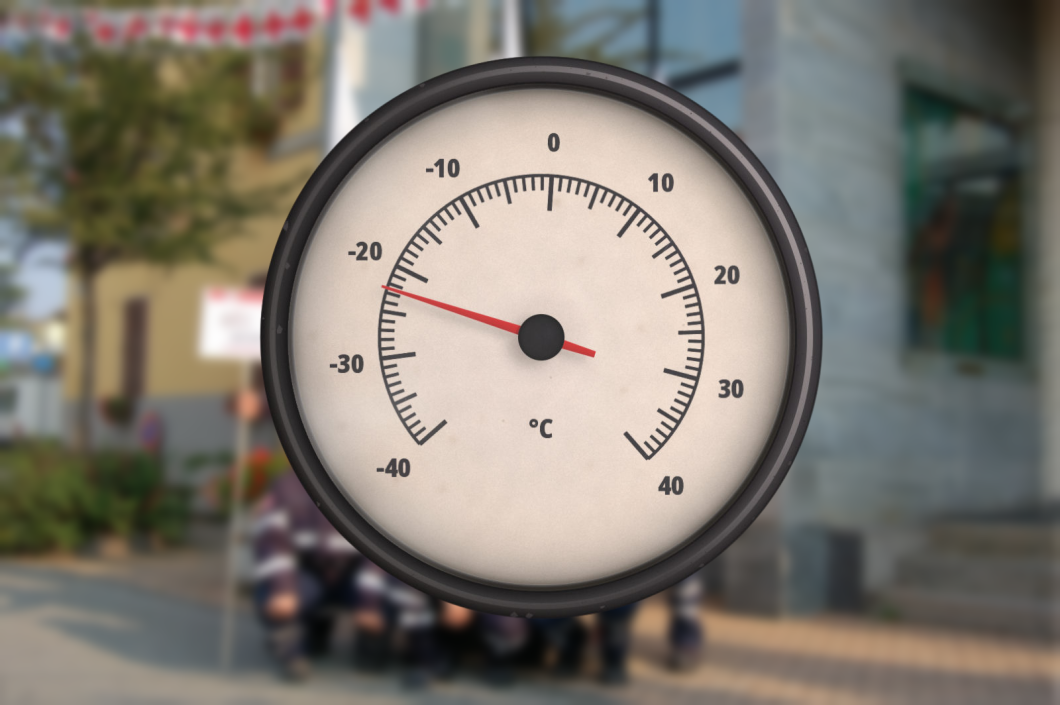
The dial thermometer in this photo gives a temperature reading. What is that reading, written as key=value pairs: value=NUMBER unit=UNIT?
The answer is value=-22.5 unit=°C
